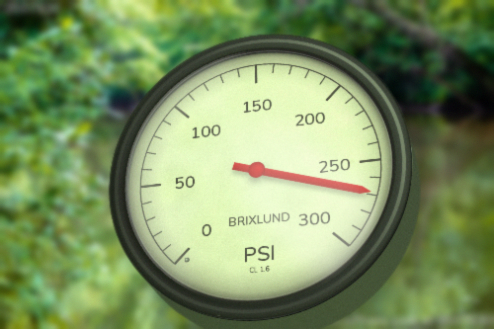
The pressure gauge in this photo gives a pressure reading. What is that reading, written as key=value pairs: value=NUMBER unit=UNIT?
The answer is value=270 unit=psi
